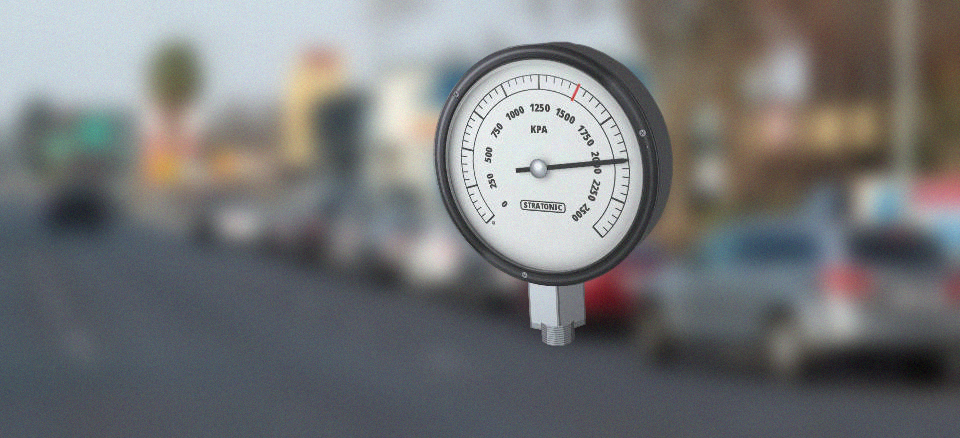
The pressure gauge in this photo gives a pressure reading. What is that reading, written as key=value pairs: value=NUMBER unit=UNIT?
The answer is value=2000 unit=kPa
